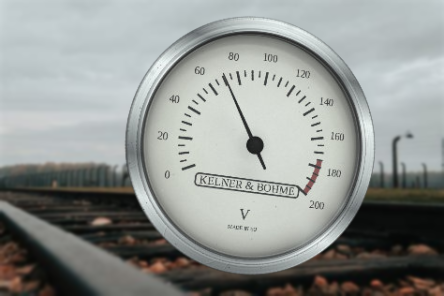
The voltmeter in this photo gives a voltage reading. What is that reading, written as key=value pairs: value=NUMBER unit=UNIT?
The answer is value=70 unit=V
